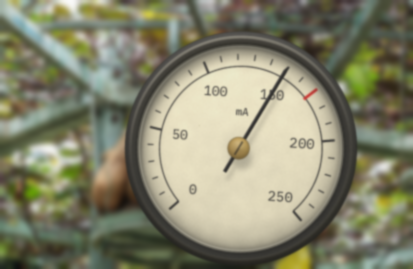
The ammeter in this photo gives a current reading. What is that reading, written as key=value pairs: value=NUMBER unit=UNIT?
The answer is value=150 unit=mA
